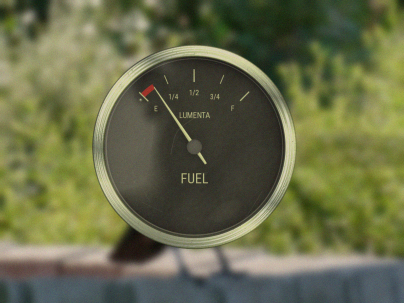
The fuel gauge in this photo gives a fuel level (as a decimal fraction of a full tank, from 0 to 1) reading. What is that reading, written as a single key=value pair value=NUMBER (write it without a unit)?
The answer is value=0.125
